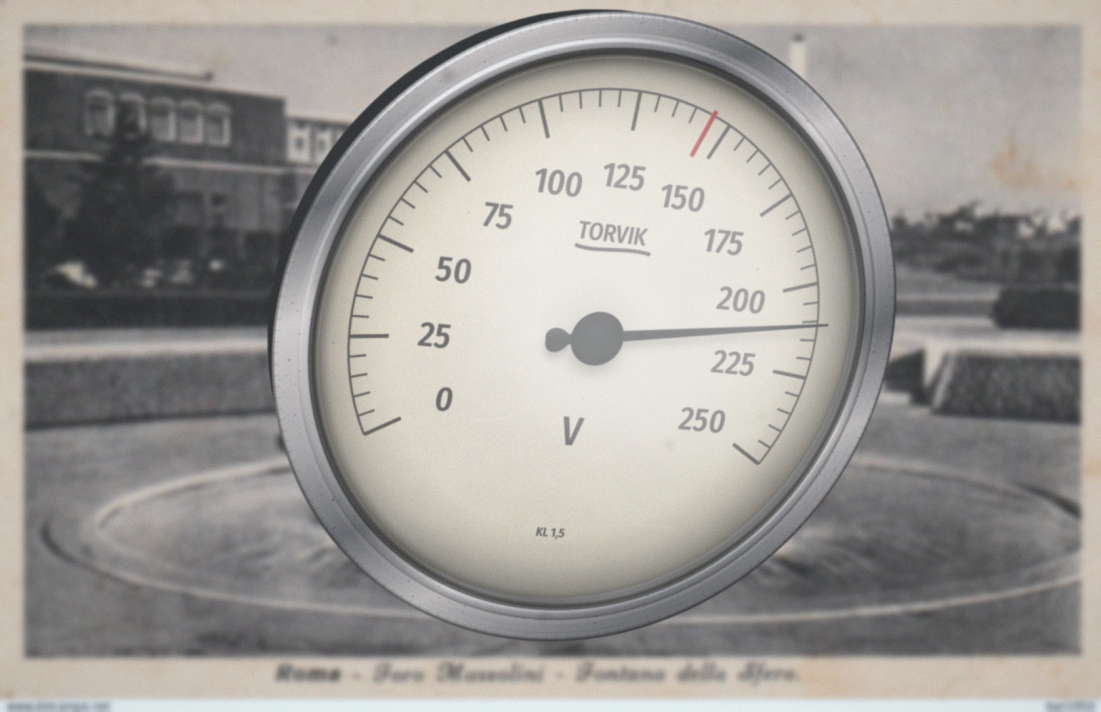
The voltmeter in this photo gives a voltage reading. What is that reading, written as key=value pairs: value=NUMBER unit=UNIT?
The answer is value=210 unit=V
